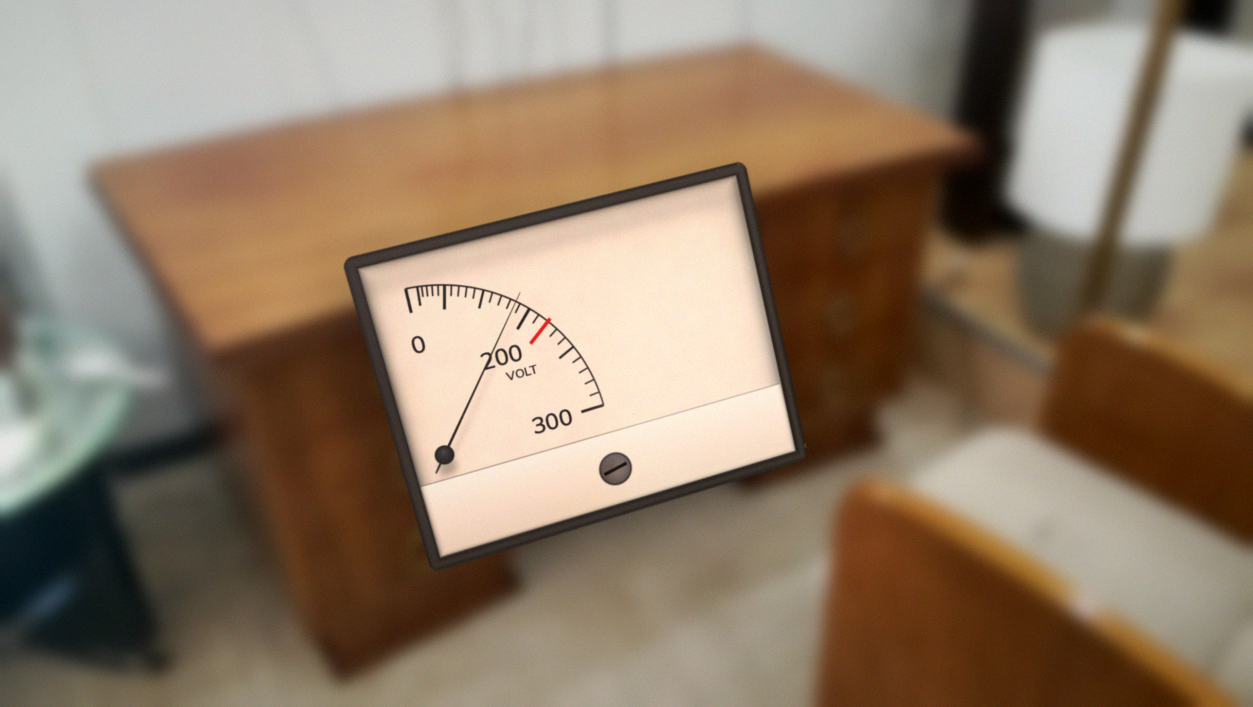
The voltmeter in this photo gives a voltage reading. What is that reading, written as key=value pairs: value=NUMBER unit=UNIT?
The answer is value=185 unit=V
